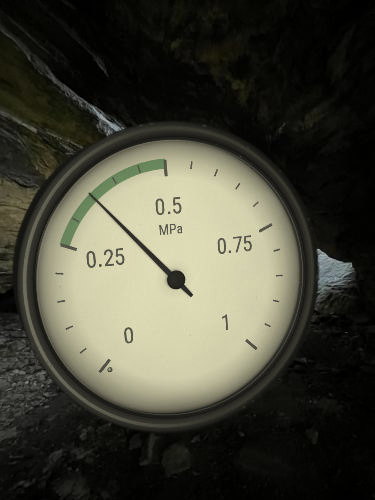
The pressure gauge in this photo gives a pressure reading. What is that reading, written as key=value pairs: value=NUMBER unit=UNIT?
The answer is value=0.35 unit=MPa
